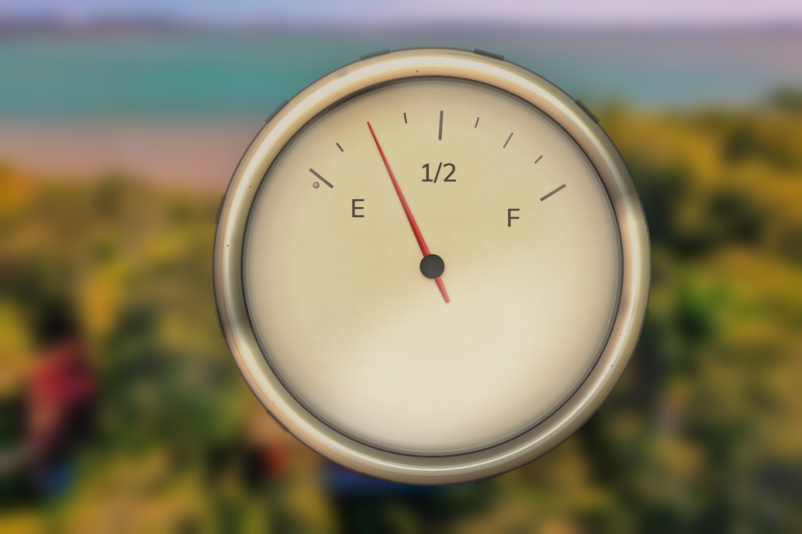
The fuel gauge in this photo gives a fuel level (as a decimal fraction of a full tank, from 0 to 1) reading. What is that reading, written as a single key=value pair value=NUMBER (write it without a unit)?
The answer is value=0.25
